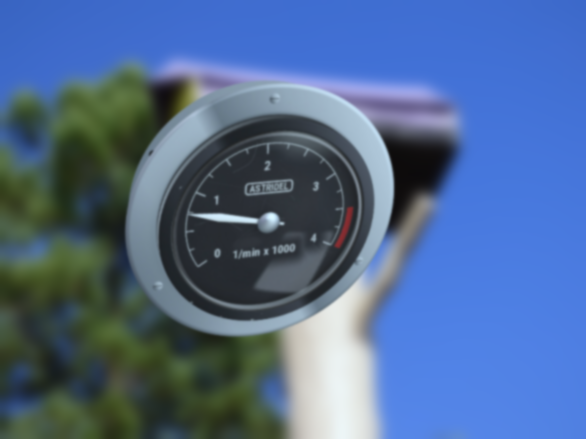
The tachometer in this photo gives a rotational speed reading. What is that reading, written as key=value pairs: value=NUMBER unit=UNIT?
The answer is value=750 unit=rpm
